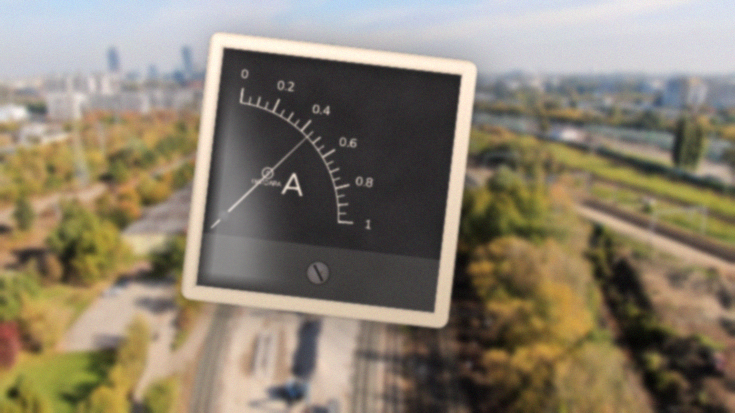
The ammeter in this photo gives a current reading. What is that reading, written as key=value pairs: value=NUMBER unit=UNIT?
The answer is value=0.45 unit=A
